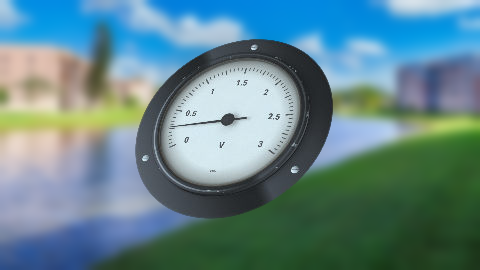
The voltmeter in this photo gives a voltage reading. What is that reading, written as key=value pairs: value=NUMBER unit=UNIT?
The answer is value=0.25 unit=V
